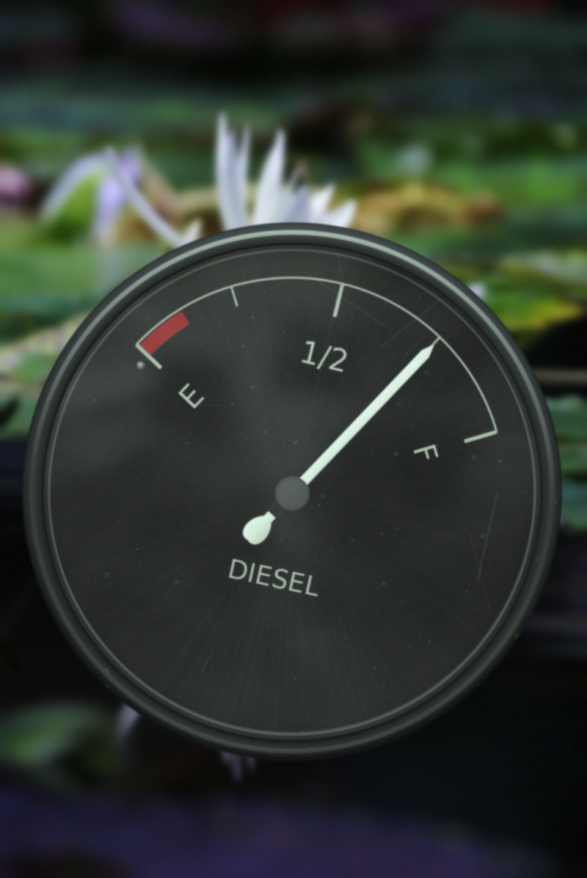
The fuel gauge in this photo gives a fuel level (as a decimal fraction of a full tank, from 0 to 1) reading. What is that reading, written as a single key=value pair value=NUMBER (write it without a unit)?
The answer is value=0.75
